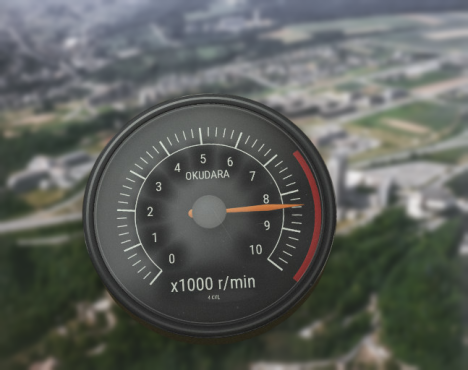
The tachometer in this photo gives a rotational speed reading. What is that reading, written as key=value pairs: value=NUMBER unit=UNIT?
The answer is value=8400 unit=rpm
